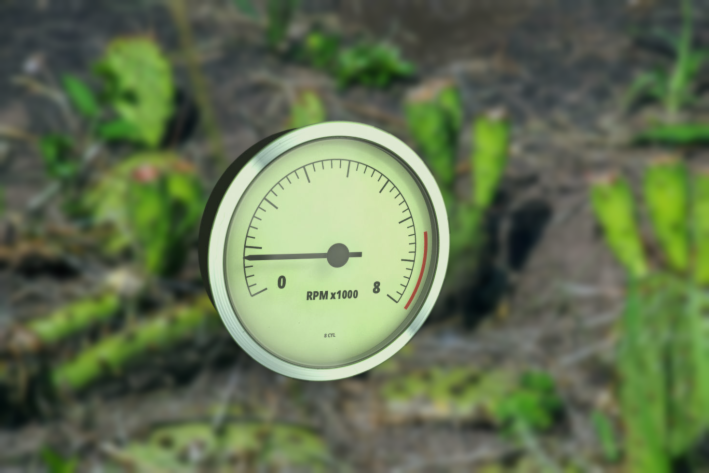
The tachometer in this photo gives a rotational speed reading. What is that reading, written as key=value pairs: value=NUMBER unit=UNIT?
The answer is value=800 unit=rpm
